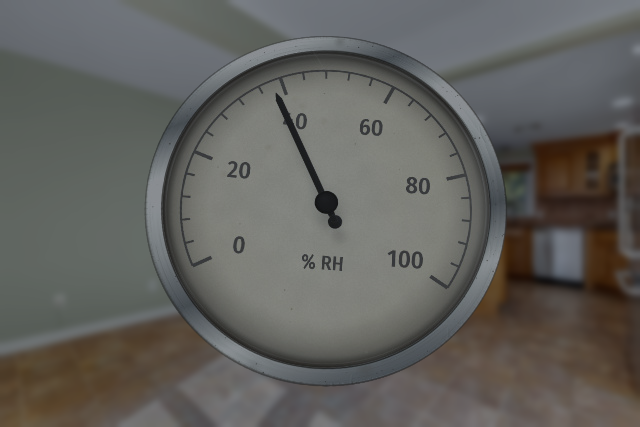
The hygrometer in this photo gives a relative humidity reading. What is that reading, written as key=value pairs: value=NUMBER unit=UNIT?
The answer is value=38 unit=%
